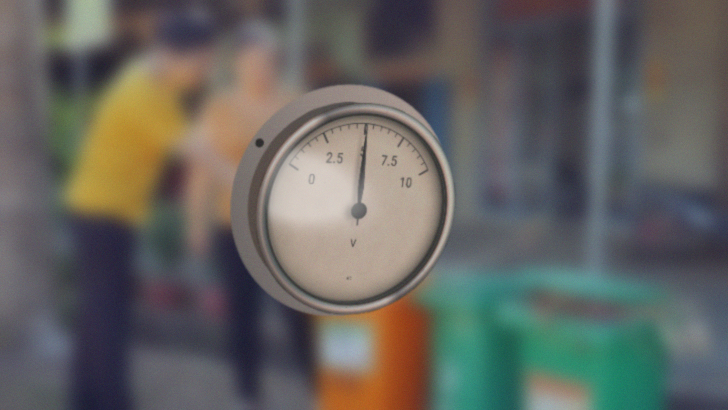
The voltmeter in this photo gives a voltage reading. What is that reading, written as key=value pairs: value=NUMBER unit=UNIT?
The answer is value=5 unit=V
